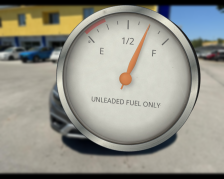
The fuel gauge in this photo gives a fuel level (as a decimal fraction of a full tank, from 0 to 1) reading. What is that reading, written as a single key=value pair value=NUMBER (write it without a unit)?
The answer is value=0.75
